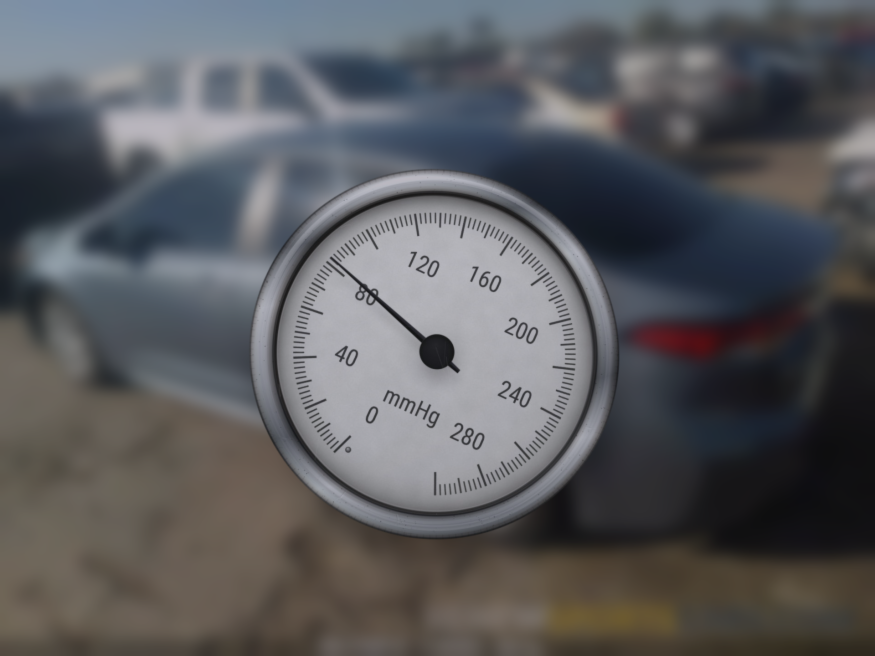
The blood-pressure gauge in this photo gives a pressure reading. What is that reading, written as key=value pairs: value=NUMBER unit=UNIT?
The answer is value=82 unit=mmHg
